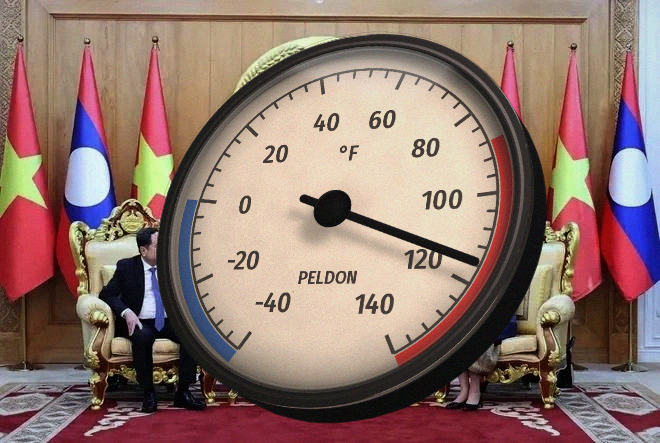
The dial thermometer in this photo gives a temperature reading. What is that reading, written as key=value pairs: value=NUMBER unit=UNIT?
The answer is value=116 unit=°F
